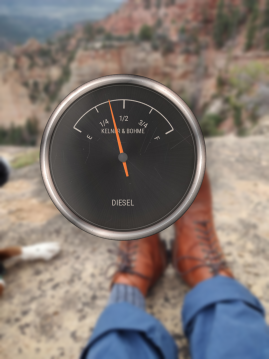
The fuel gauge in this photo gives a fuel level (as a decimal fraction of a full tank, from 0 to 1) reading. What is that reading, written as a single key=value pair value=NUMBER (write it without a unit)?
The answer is value=0.375
